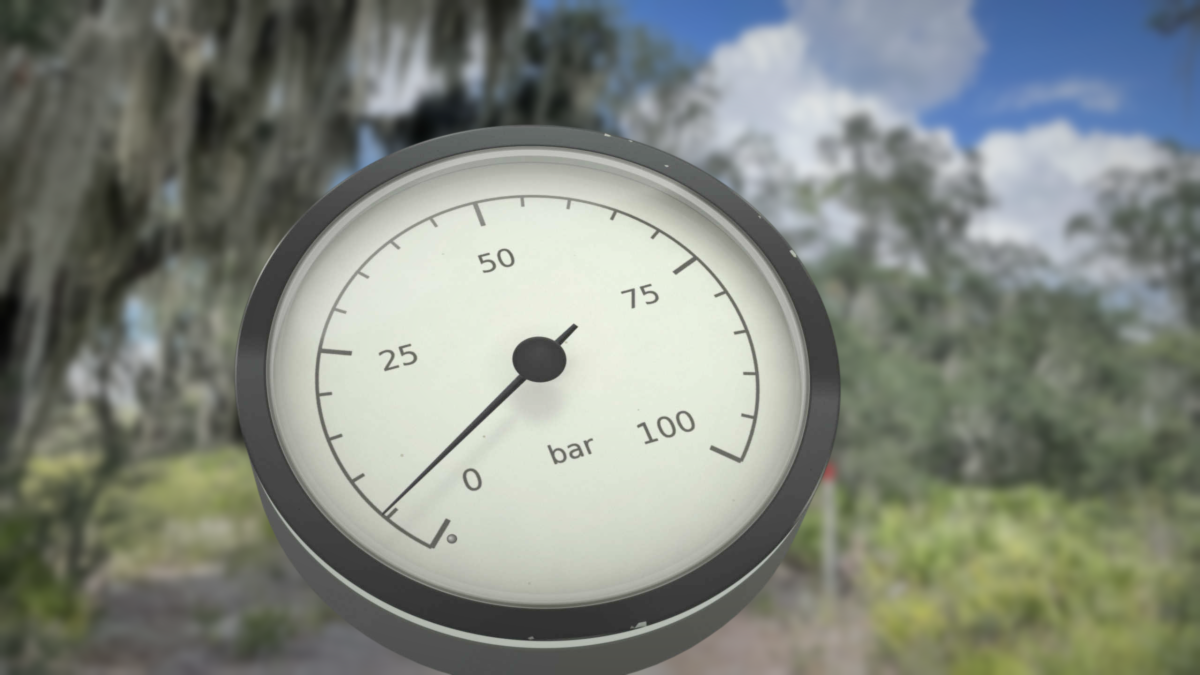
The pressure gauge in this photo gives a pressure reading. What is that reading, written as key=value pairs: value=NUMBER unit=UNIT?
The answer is value=5 unit=bar
